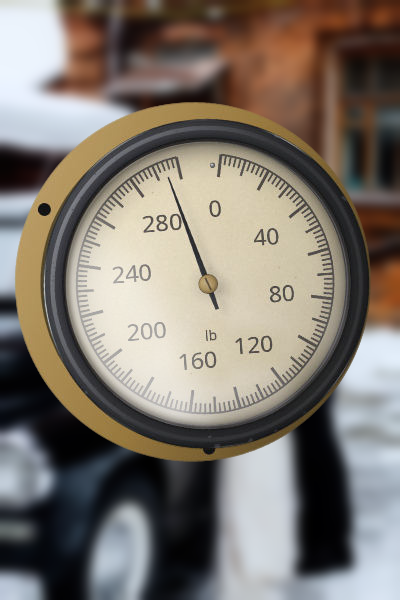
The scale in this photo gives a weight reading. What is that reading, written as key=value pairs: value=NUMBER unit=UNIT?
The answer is value=294 unit=lb
